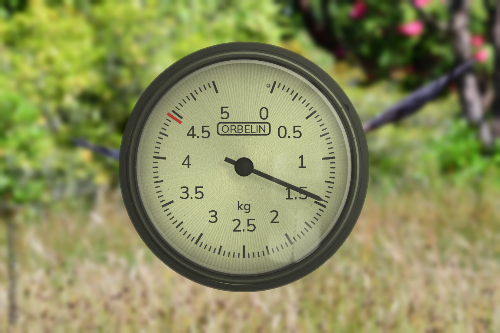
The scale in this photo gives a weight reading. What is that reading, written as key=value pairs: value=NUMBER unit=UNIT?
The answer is value=1.45 unit=kg
